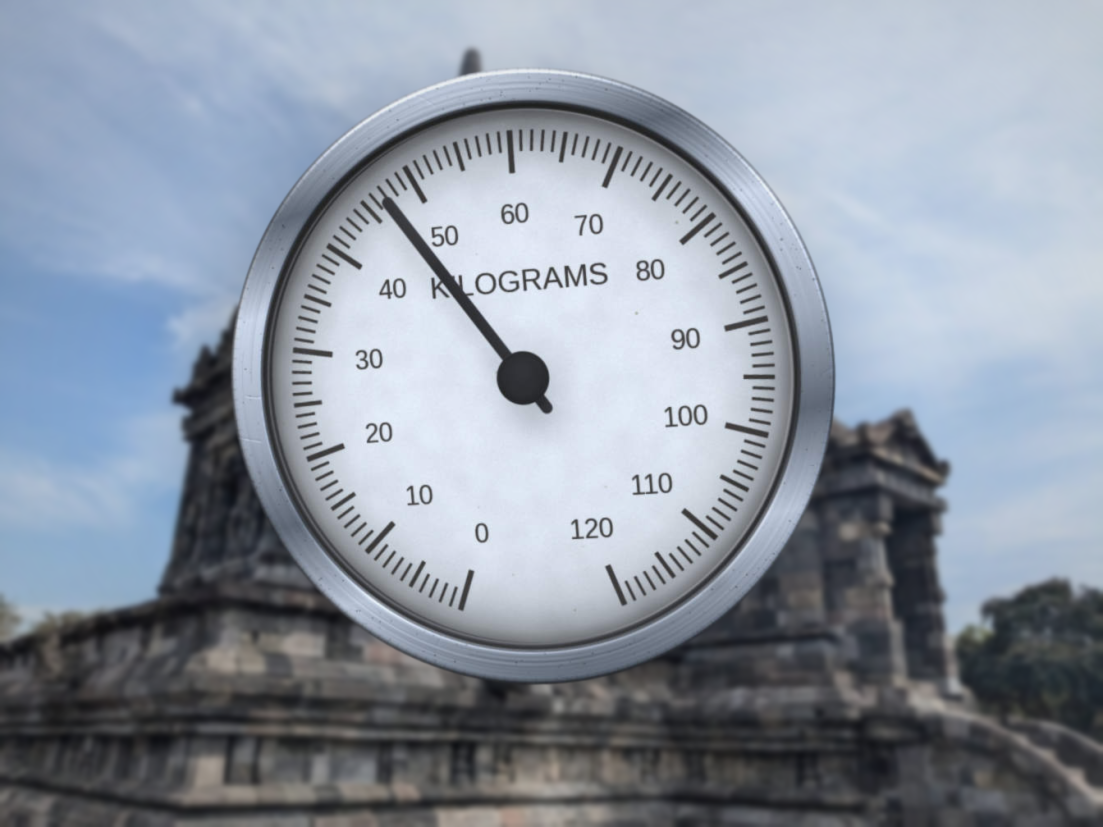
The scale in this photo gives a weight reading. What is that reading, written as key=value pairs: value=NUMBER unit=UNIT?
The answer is value=47 unit=kg
